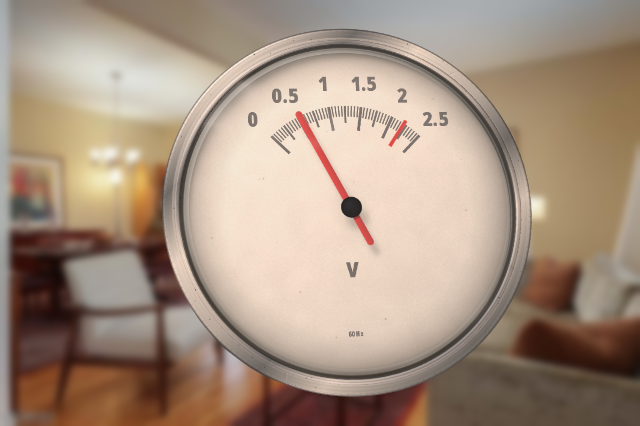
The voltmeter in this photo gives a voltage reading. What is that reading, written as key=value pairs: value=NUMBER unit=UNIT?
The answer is value=0.5 unit=V
